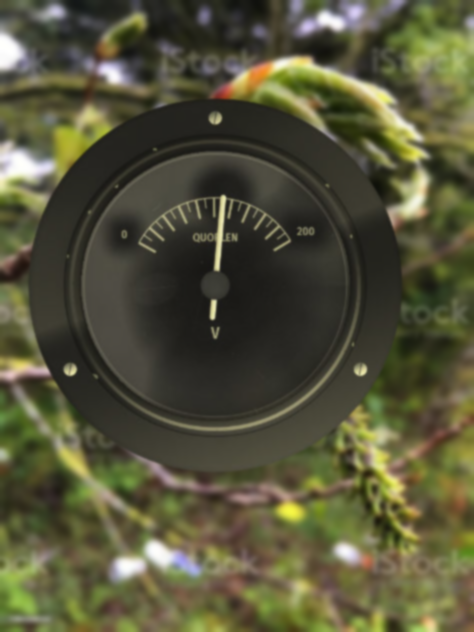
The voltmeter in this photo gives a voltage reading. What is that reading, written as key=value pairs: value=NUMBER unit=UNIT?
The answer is value=110 unit=V
